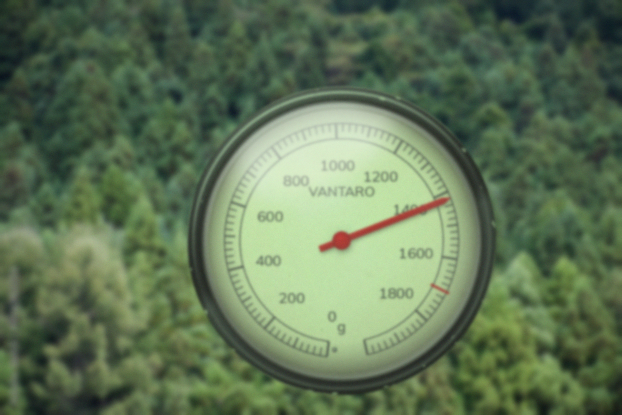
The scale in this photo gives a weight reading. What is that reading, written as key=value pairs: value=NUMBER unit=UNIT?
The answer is value=1420 unit=g
